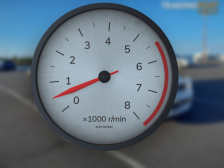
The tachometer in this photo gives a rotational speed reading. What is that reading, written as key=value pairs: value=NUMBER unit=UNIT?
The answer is value=500 unit=rpm
